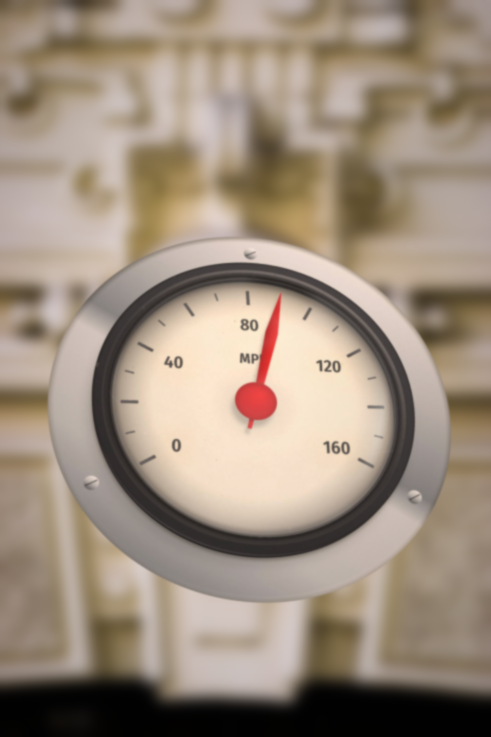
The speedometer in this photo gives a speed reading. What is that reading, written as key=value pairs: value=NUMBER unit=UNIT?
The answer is value=90 unit=mph
